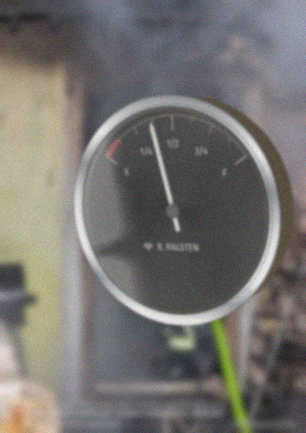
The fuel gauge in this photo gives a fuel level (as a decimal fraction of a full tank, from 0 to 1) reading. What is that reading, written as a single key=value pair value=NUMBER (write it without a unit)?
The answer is value=0.375
